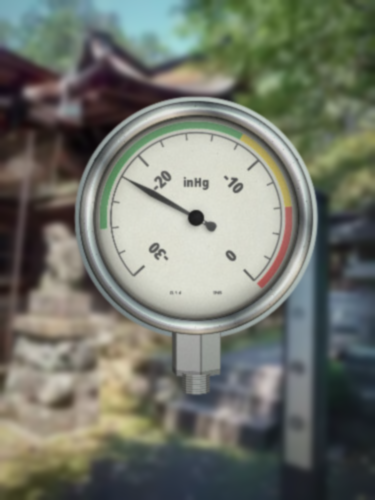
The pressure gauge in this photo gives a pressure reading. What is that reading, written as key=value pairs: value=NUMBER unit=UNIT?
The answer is value=-22 unit=inHg
